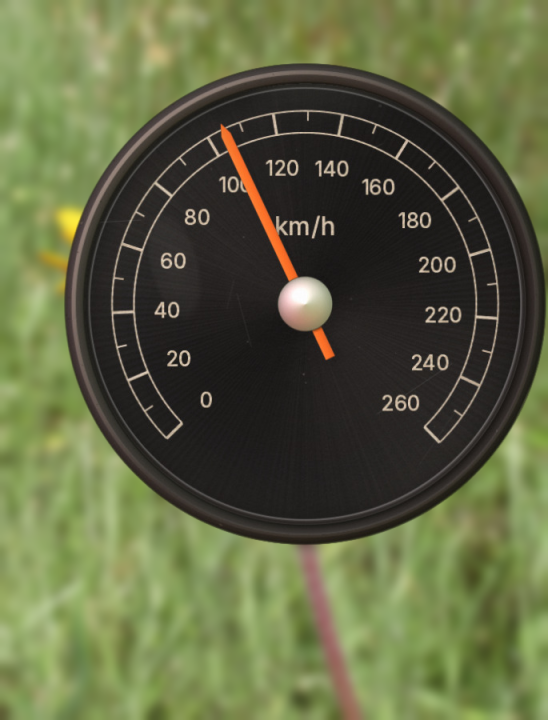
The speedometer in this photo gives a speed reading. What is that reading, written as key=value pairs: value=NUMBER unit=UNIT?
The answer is value=105 unit=km/h
